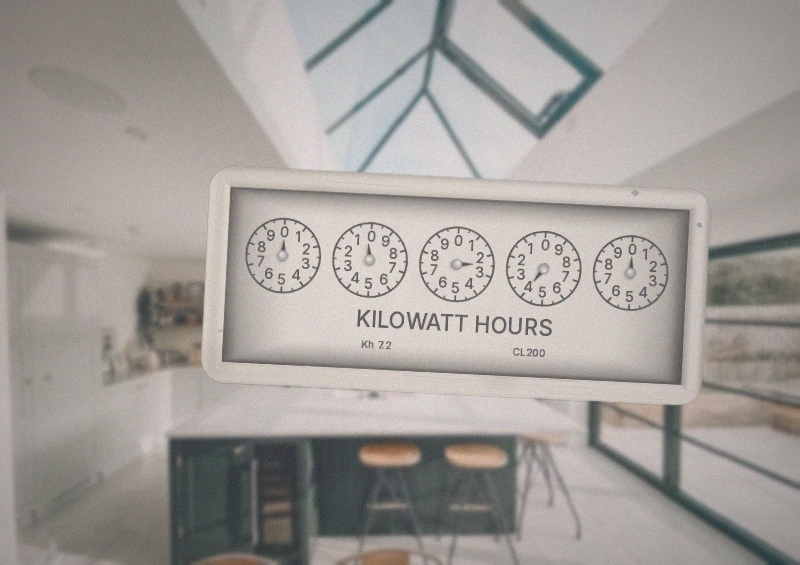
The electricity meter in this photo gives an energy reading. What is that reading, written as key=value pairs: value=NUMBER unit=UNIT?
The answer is value=240 unit=kWh
